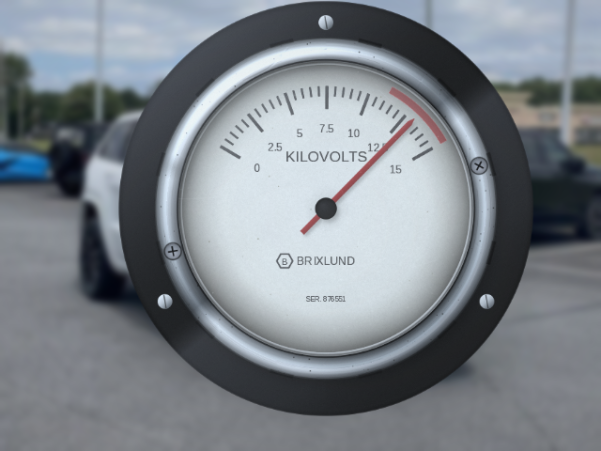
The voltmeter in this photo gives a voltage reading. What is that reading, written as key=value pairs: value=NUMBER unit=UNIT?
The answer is value=13 unit=kV
